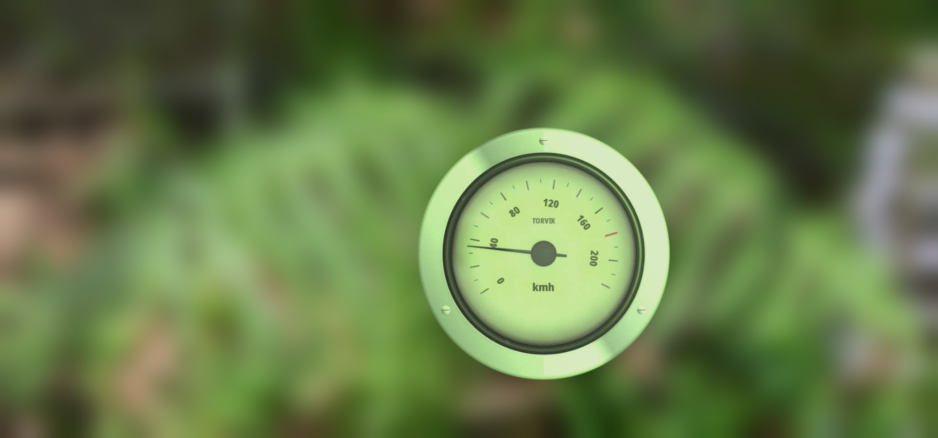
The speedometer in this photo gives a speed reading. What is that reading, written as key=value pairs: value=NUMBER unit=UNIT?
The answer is value=35 unit=km/h
